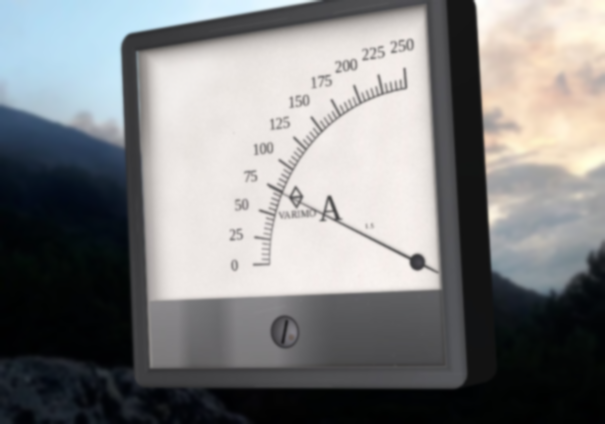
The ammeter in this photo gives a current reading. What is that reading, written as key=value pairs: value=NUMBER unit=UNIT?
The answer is value=75 unit=A
